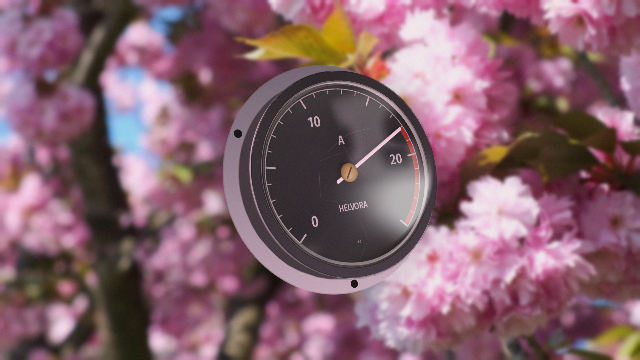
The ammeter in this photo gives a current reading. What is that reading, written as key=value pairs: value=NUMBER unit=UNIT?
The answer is value=18 unit=A
